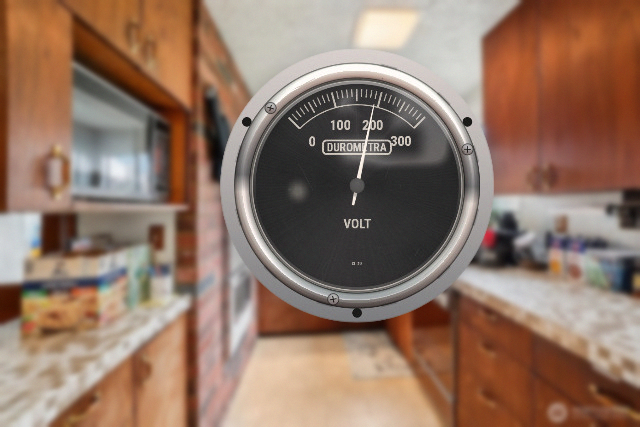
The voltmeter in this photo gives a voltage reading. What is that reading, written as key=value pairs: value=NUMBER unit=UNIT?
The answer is value=190 unit=V
